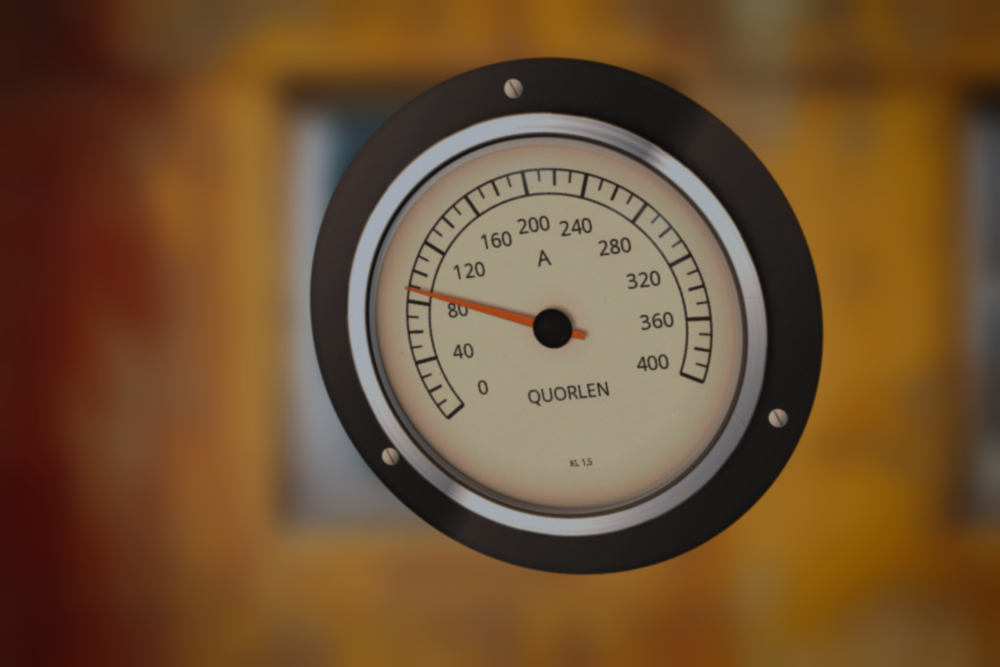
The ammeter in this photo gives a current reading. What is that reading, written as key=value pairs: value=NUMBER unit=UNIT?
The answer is value=90 unit=A
